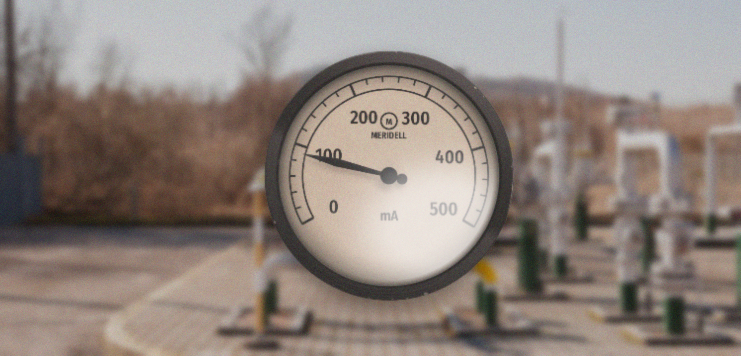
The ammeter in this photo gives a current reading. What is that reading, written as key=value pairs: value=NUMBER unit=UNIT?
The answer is value=90 unit=mA
